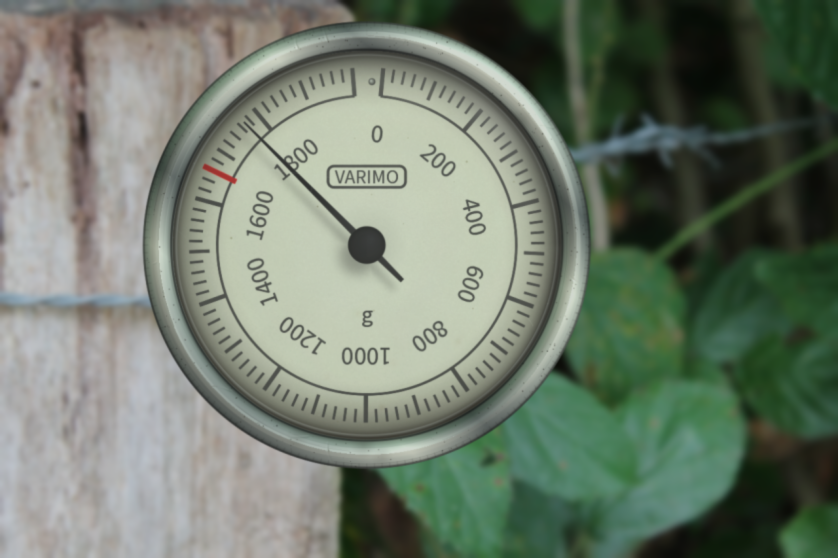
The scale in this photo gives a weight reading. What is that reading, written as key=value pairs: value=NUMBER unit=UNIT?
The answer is value=1770 unit=g
